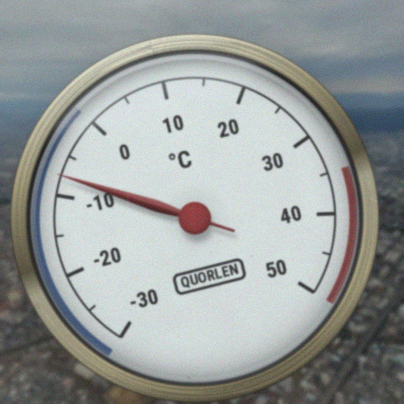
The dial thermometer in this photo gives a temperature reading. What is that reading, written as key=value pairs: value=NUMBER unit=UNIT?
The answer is value=-7.5 unit=°C
